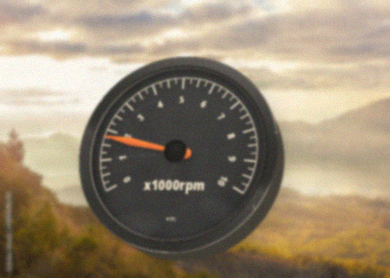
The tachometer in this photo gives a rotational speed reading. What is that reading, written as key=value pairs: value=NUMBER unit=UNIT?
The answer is value=1750 unit=rpm
